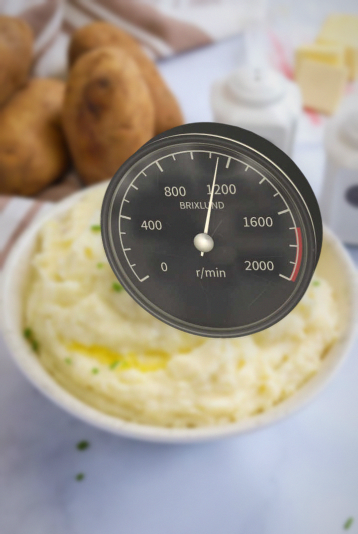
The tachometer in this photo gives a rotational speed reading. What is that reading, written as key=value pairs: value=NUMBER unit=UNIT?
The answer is value=1150 unit=rpm
